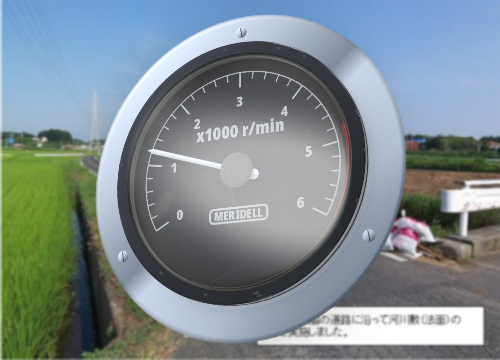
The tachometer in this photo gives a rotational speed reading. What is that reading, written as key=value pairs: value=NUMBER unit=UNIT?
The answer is value=1200 unit=rpm
